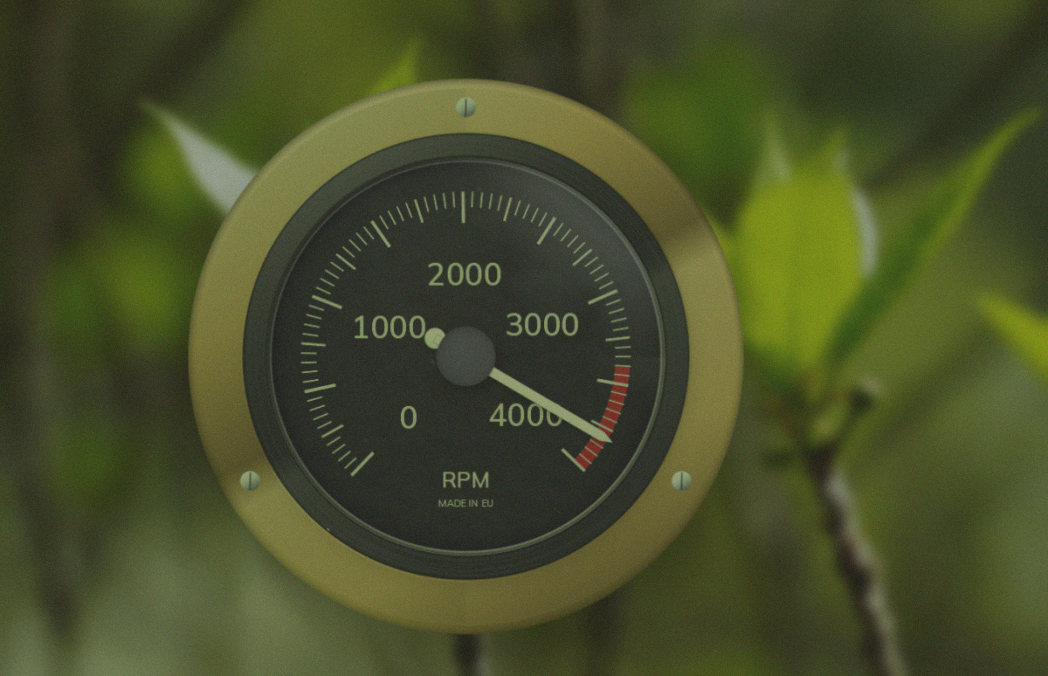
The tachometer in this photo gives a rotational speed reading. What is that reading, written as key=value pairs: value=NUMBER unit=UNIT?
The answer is value=3800 unit=rpm
